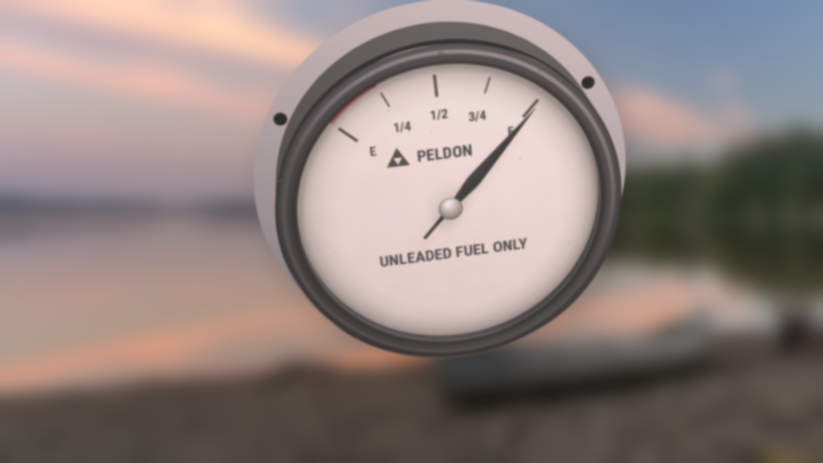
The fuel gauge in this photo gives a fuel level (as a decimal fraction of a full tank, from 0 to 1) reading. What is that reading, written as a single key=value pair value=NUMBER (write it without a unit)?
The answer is value=1
